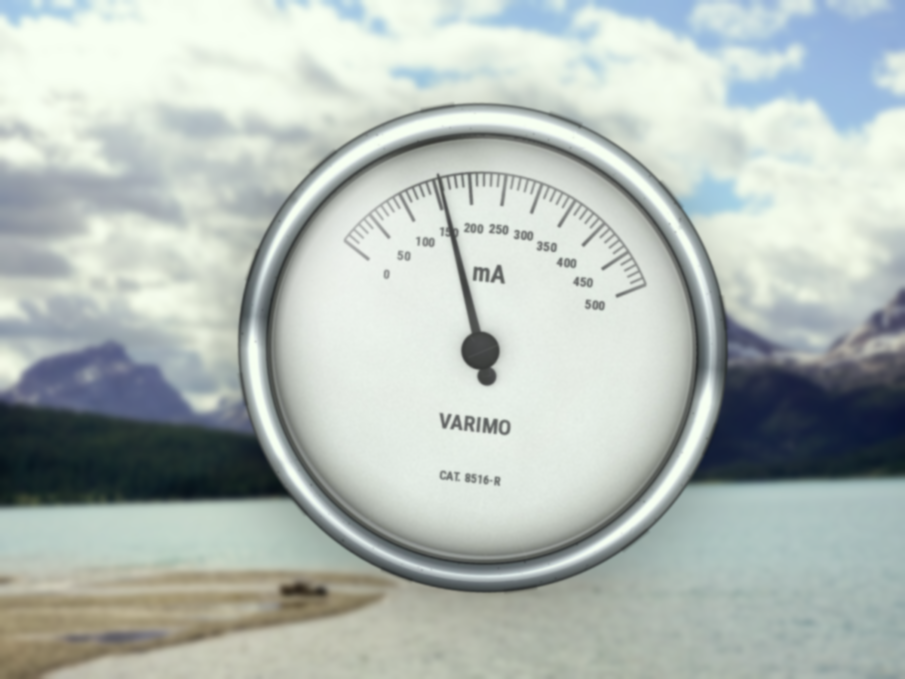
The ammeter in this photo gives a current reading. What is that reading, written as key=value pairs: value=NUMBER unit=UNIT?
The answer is value=160 unit=mA
